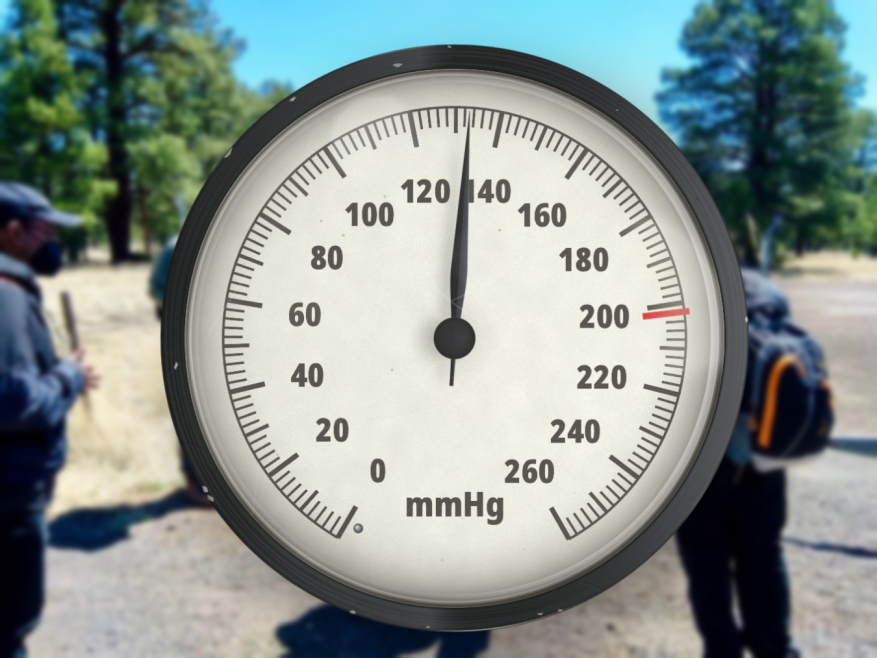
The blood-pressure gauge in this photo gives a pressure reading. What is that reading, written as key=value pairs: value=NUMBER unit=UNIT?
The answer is value=133 unit=mmHg
